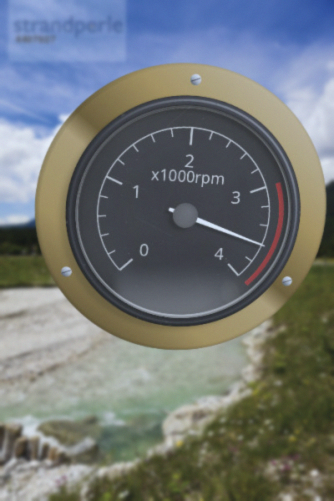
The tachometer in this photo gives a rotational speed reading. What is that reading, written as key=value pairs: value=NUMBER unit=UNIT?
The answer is value=3600 unit=rpm
